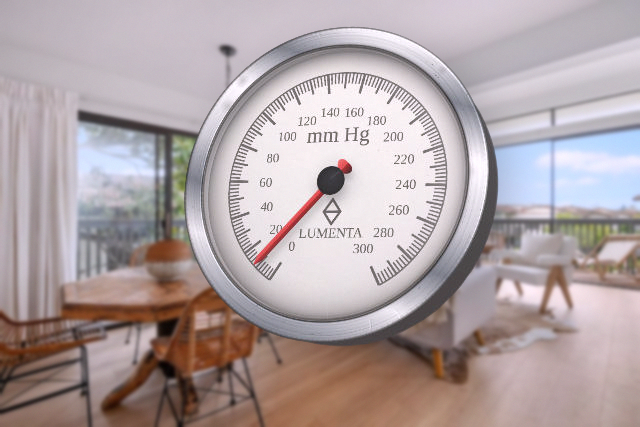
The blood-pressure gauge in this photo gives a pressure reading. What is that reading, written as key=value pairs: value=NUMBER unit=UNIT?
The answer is value=10 unit=mmHg
